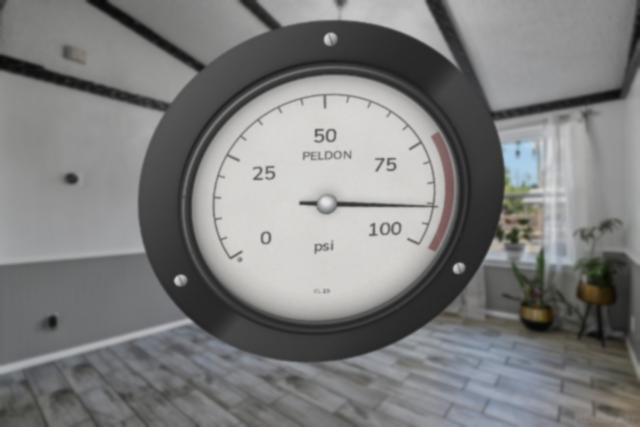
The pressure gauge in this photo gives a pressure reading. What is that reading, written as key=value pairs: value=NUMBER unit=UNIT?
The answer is value=90 unit=psi
